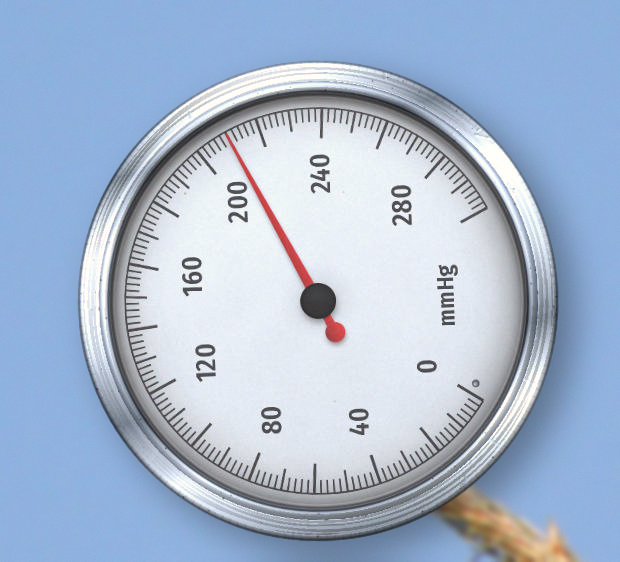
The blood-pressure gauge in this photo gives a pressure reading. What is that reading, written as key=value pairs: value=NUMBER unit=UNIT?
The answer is value=210 unit=mmHg
